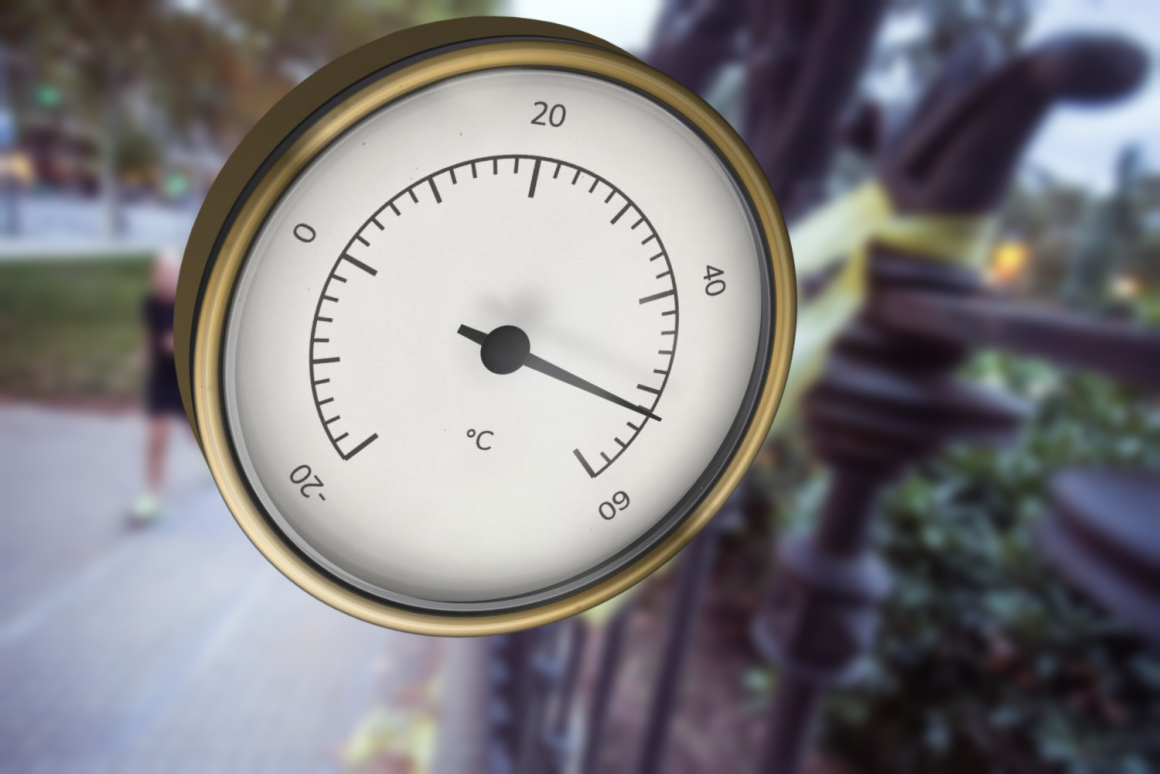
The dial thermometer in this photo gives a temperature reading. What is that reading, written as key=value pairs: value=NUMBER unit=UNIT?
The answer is value=52 unit=°C
